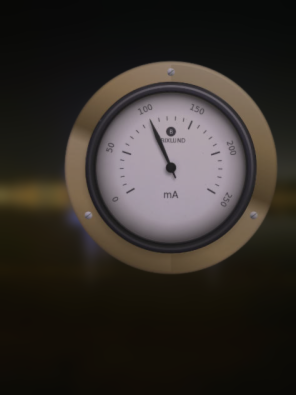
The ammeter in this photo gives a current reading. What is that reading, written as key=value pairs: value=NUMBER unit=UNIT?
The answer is value=100 unit=mA
